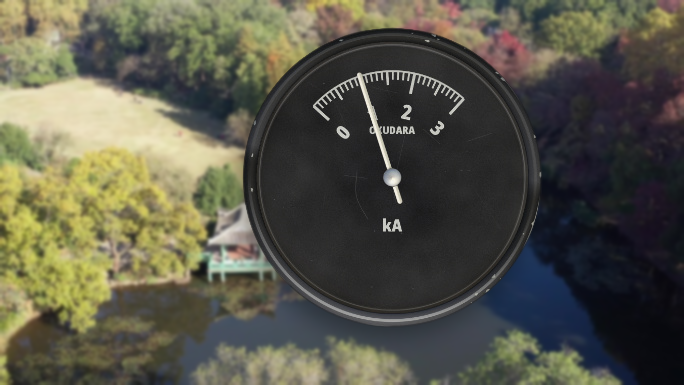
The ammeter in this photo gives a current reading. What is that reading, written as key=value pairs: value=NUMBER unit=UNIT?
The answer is value=1 unit=kA
